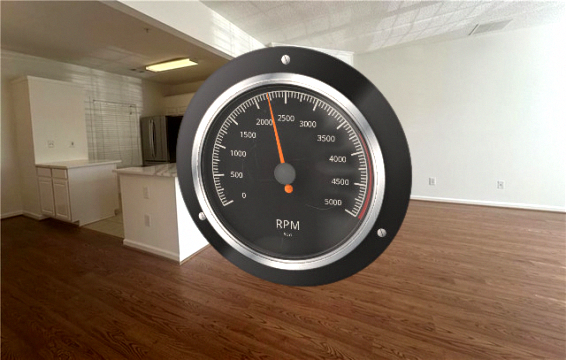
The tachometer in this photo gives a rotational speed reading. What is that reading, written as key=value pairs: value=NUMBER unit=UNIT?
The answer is value=2250 unit=rpm
